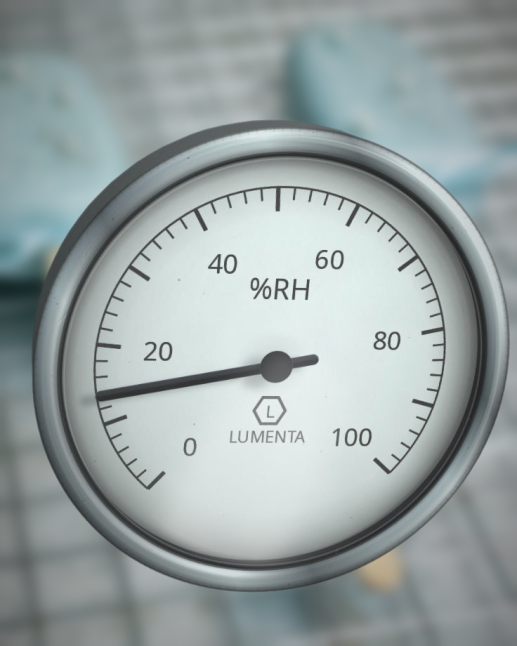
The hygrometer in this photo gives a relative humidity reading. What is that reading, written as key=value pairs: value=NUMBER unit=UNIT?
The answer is value=14 unit=%
